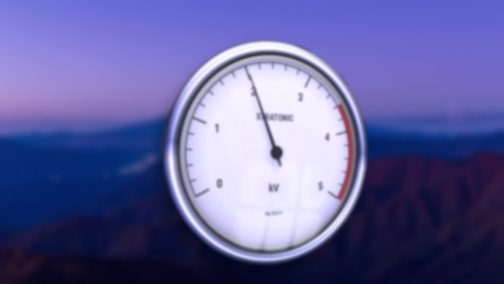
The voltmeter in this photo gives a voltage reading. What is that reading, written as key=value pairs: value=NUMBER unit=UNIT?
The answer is value=2 unit=kV
